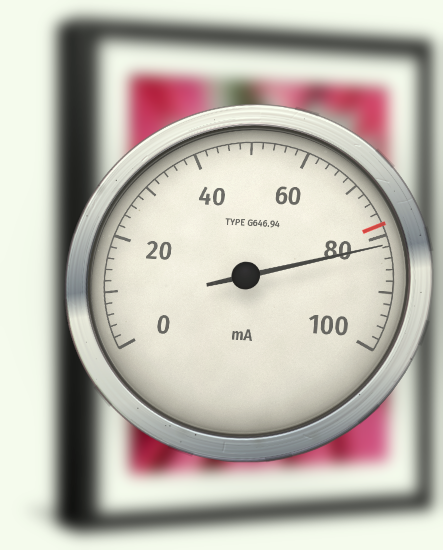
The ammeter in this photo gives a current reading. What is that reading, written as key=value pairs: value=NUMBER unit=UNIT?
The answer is value=82 unit=mA
